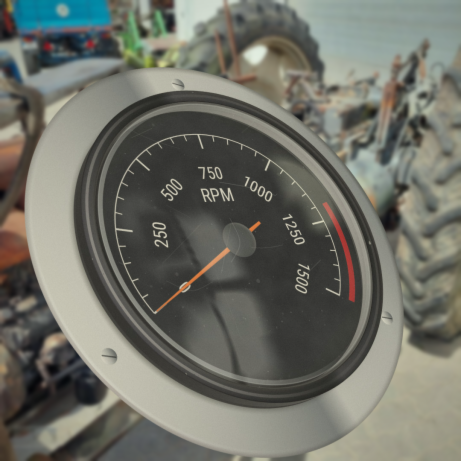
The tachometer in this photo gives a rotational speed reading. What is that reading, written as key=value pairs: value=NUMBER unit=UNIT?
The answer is value=0 unit=rpm
